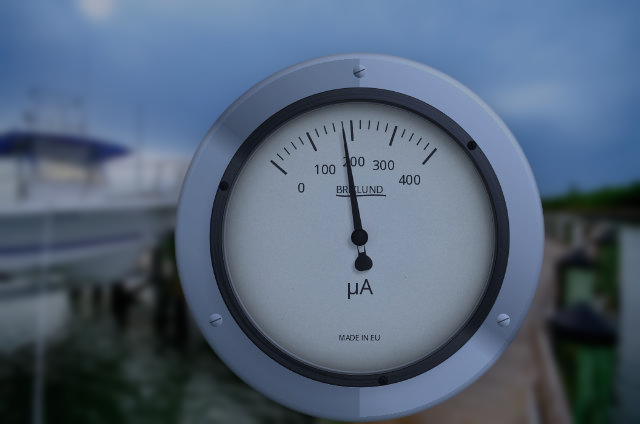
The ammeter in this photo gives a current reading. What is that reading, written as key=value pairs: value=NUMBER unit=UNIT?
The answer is value=180 unit=µA
